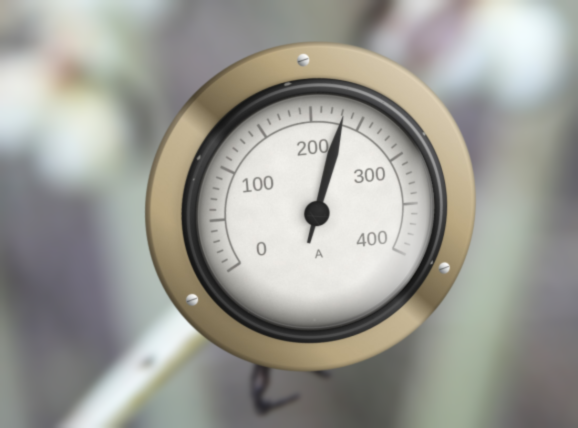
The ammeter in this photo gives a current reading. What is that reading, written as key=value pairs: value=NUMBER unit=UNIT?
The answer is value=230 unit=A
